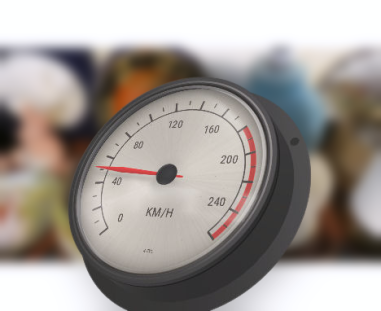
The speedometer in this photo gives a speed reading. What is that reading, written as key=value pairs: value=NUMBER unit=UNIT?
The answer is value=50 unit=km/h
